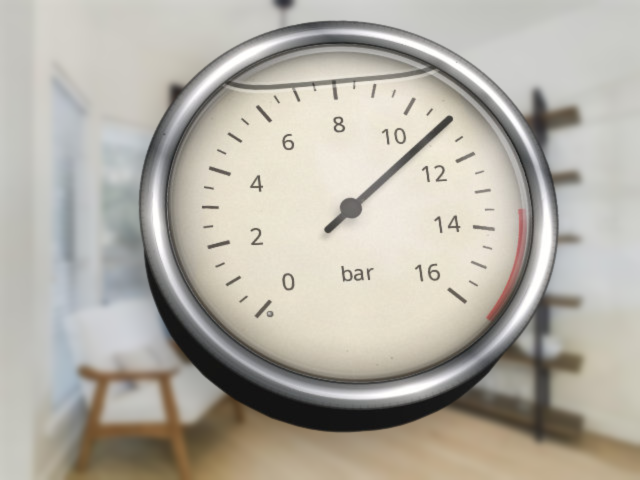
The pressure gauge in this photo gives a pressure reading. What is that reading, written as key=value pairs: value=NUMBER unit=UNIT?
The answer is value=11 unit=bar
